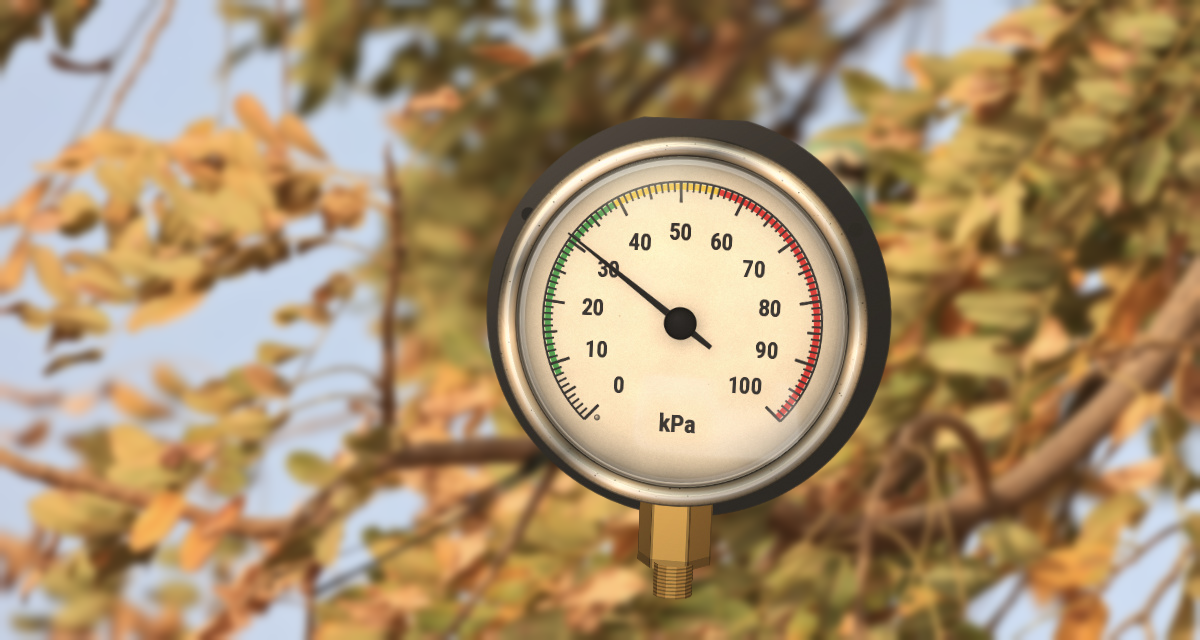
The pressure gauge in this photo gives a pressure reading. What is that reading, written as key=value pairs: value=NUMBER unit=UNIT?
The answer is value=31 unit=kPa
